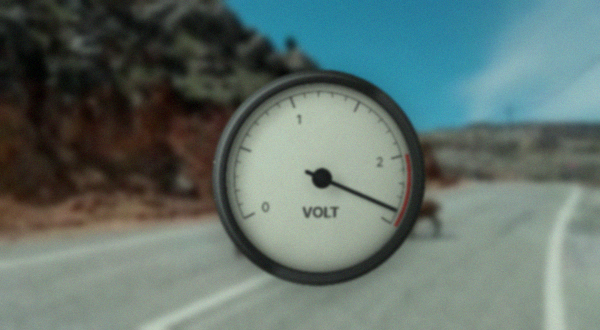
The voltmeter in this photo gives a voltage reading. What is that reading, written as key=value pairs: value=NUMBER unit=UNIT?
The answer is value=2.4 unit=V
